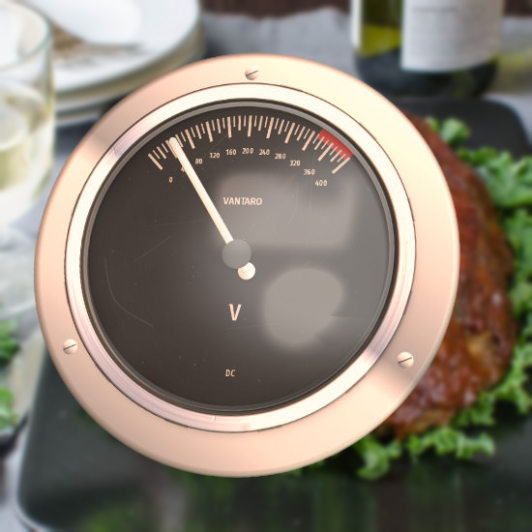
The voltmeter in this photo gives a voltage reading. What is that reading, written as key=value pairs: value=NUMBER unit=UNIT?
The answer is value=50 unit=V
